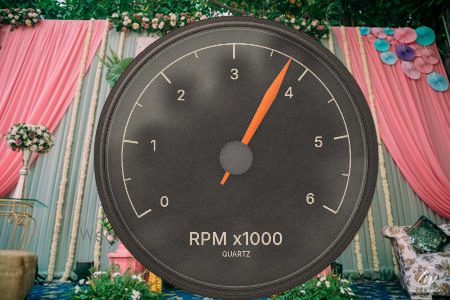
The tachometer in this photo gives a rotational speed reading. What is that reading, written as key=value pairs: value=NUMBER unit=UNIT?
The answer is value=3750 unit=rpm
